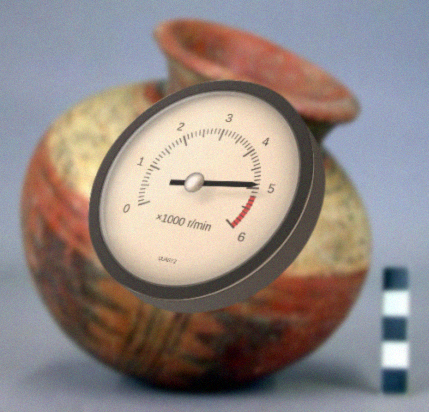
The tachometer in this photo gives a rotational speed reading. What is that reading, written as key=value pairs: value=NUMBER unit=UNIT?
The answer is value=5000 unit=rpm
